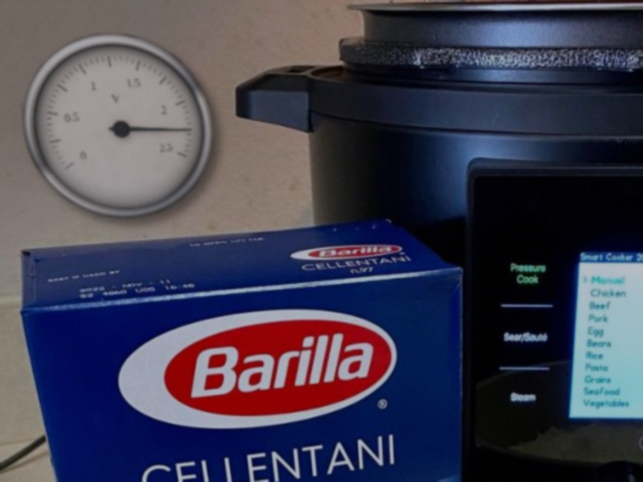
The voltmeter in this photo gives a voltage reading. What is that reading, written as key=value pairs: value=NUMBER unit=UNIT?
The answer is value=2.25 unit=V
